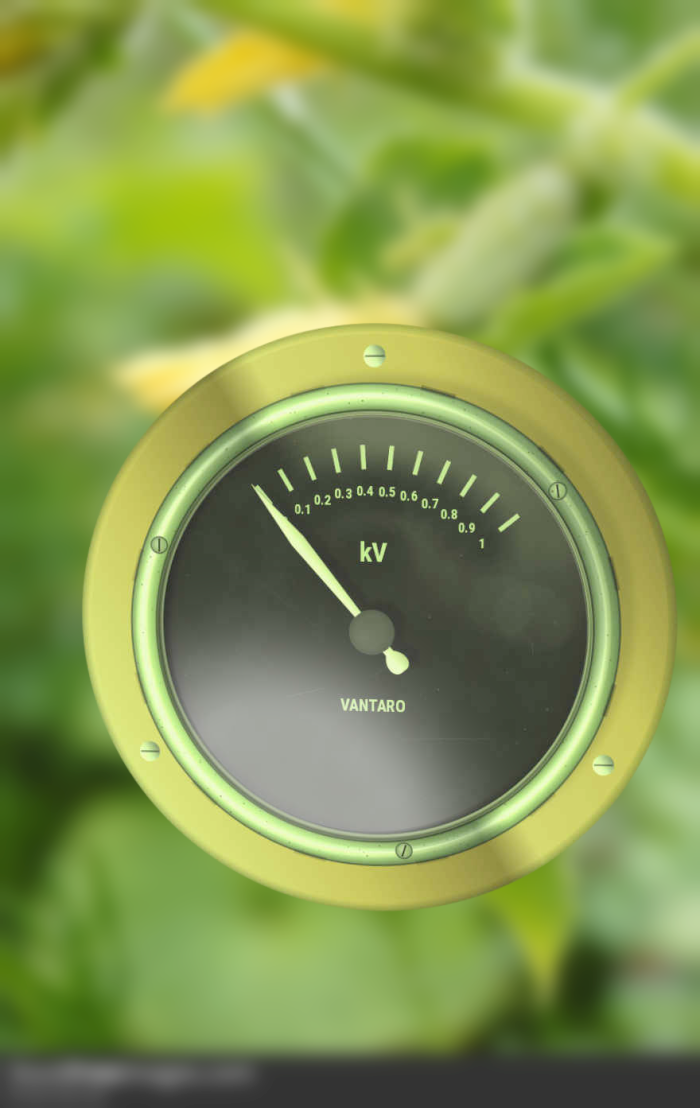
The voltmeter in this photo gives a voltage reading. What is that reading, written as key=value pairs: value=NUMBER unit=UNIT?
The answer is value=0 unit=kV
